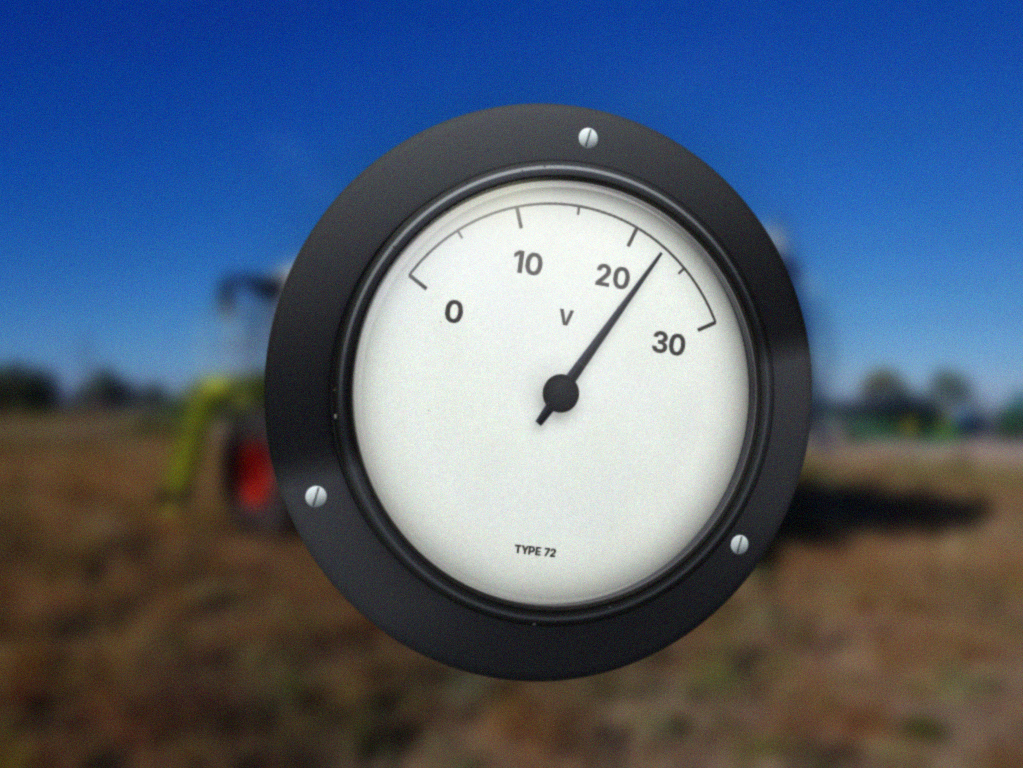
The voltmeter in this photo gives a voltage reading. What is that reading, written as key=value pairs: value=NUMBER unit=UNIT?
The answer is value=22.5 unit=V
